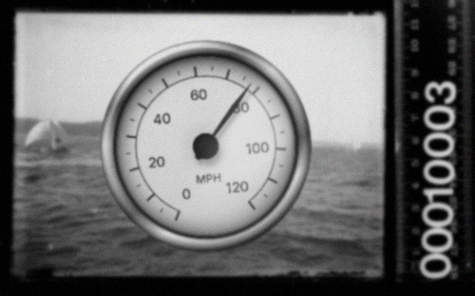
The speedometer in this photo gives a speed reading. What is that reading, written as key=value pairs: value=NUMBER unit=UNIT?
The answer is value=77.5 unit=mph
